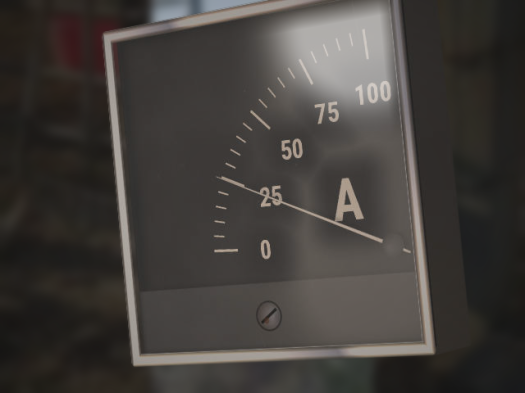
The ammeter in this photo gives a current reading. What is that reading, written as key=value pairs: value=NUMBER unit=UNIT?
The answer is value=25 unit=A
